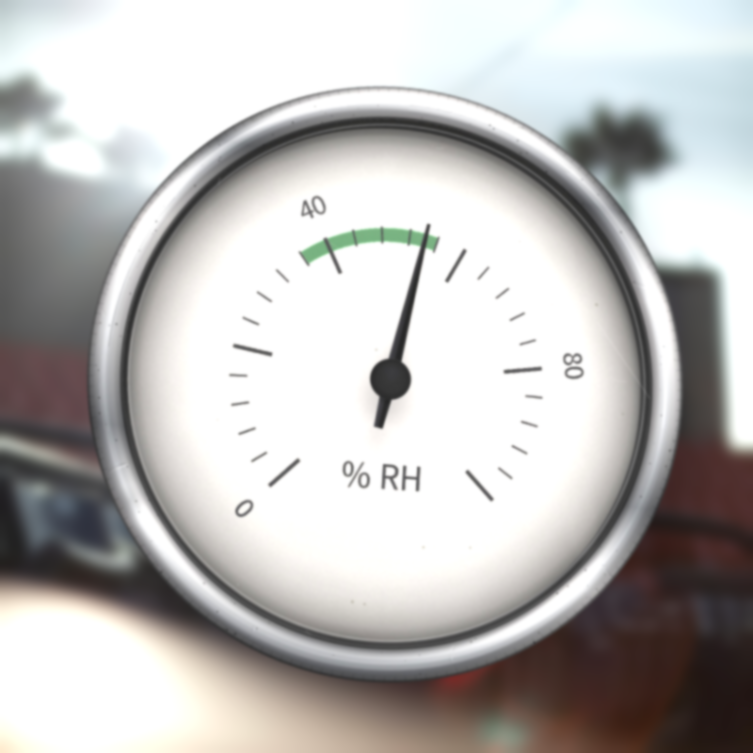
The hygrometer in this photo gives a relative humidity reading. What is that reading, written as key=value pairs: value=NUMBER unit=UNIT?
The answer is value=54 unit=%
